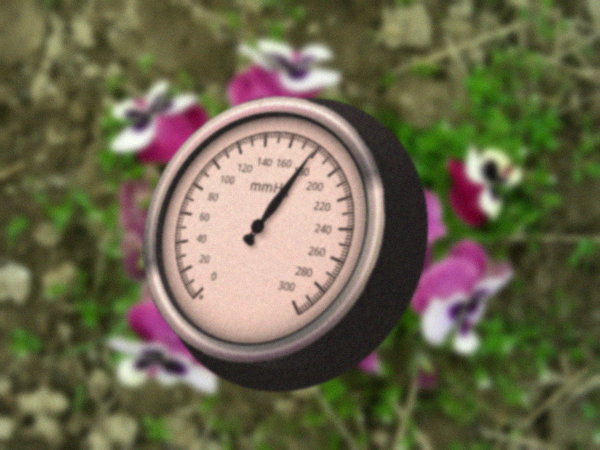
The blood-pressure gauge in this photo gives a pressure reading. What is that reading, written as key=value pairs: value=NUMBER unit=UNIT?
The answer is value=180 unit=mmHg
